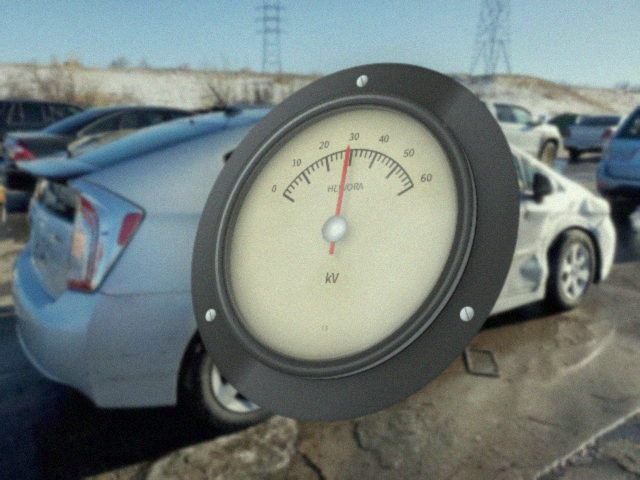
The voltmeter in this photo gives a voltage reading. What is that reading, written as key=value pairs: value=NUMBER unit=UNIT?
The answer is value=30 unit=kV
